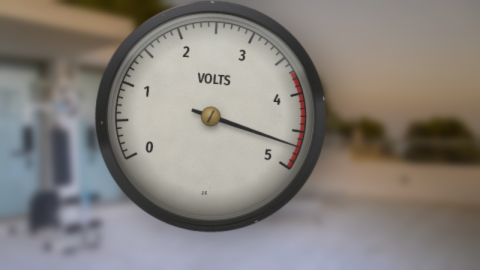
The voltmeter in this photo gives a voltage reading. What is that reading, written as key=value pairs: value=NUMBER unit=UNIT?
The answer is value=4.7 unit=V
